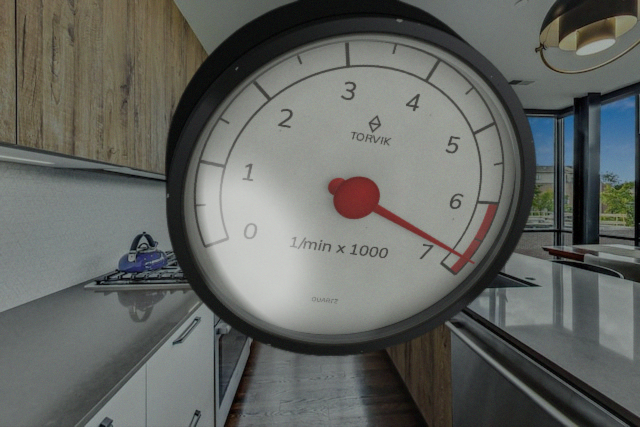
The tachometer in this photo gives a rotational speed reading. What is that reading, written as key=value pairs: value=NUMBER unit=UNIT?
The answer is value=6750 unit=rpm
